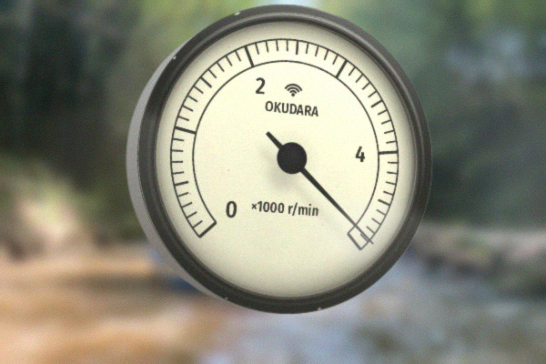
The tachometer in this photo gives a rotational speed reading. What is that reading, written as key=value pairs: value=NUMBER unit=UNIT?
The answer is value=4900 unit=rpm
